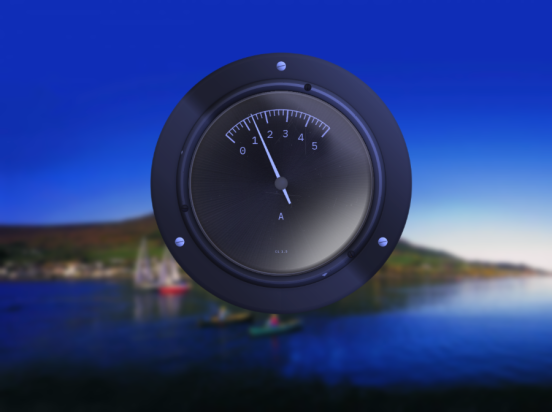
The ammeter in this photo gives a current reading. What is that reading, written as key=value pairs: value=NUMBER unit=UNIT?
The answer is value=1.4 unit=A
